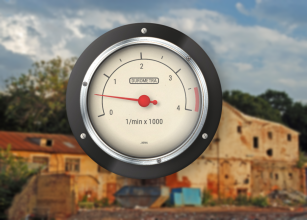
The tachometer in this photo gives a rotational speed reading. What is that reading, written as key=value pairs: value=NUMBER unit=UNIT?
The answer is value=500 unit=rpm
